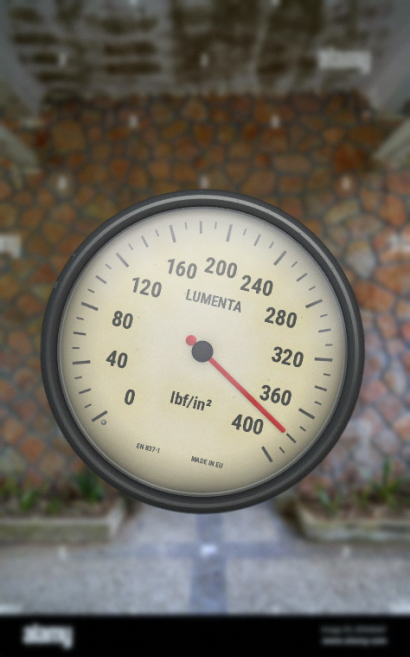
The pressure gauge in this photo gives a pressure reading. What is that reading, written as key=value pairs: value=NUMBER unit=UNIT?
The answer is value=380 unit=psi
